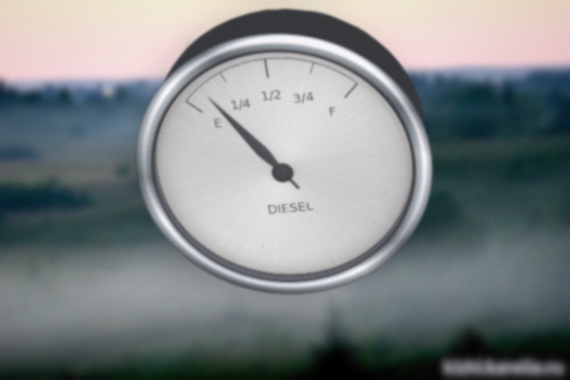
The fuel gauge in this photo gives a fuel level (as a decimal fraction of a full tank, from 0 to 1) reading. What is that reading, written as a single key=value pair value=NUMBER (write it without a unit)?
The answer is value=0.125
